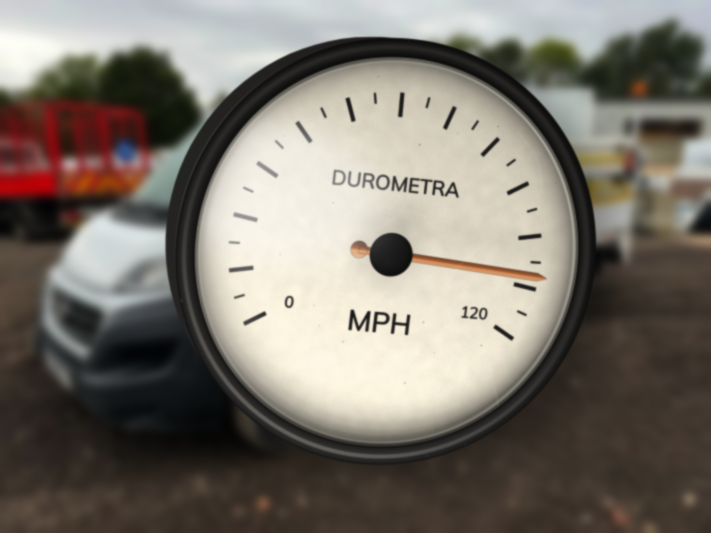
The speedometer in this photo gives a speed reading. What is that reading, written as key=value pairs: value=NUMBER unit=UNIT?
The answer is value=107.5 unit=mph
